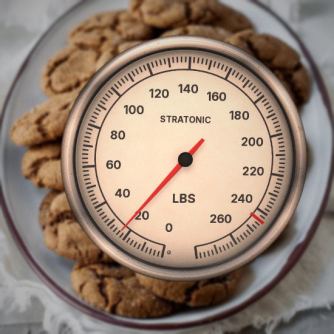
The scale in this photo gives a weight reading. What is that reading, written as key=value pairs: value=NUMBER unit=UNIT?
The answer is value=24 unit=lb
